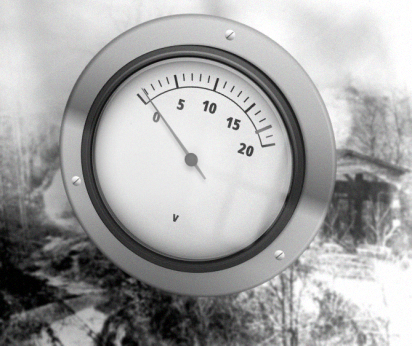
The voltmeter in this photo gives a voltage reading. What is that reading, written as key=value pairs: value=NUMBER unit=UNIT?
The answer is value=1 unit=V
